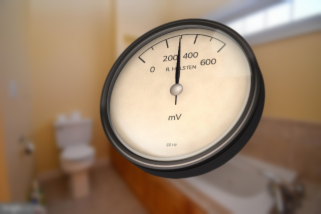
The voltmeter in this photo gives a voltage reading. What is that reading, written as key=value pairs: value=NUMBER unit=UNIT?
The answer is value=300 unit=mV
